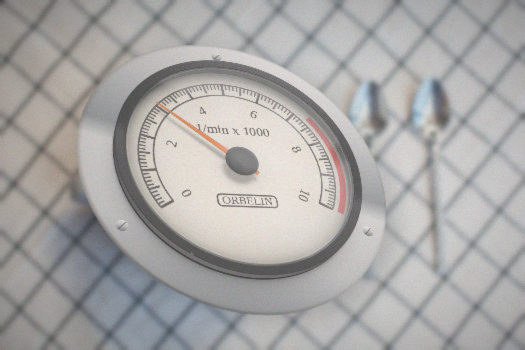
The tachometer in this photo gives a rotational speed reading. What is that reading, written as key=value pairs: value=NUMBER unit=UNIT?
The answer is value=3000 unit=rpm
